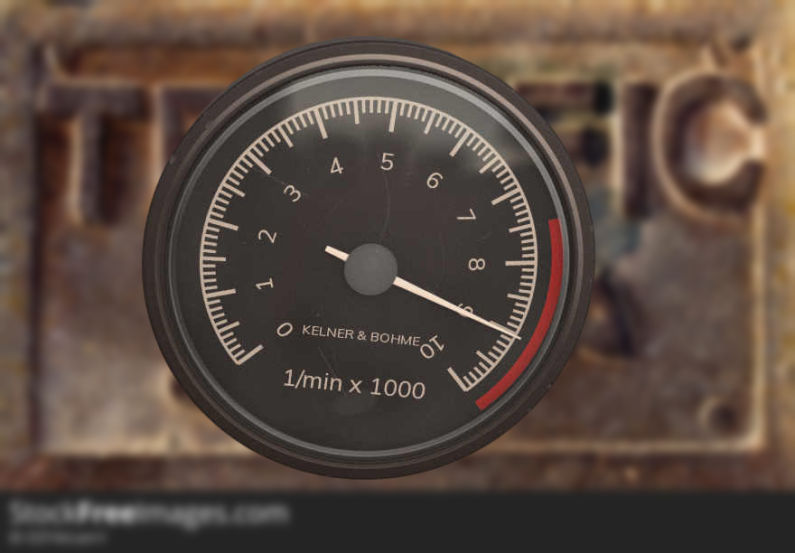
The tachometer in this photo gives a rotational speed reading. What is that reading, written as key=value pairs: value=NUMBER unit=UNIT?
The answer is value=9000 unit=rpm
